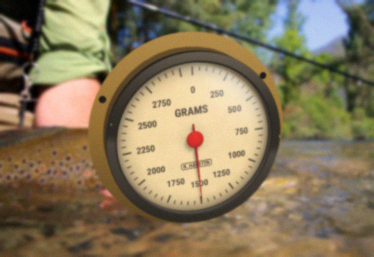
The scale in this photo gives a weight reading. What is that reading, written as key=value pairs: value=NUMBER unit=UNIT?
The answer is value=1500 unit=g
